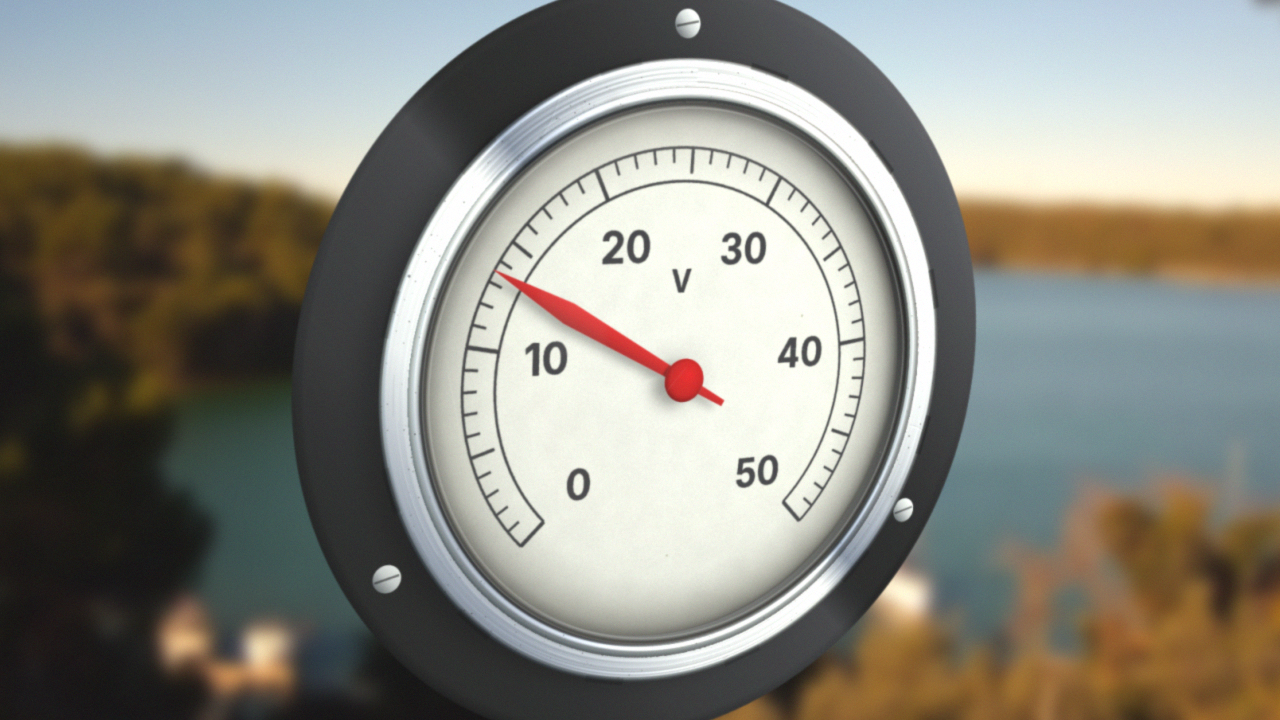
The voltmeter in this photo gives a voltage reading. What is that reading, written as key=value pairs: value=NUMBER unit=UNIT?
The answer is value=13.5 unit=V
